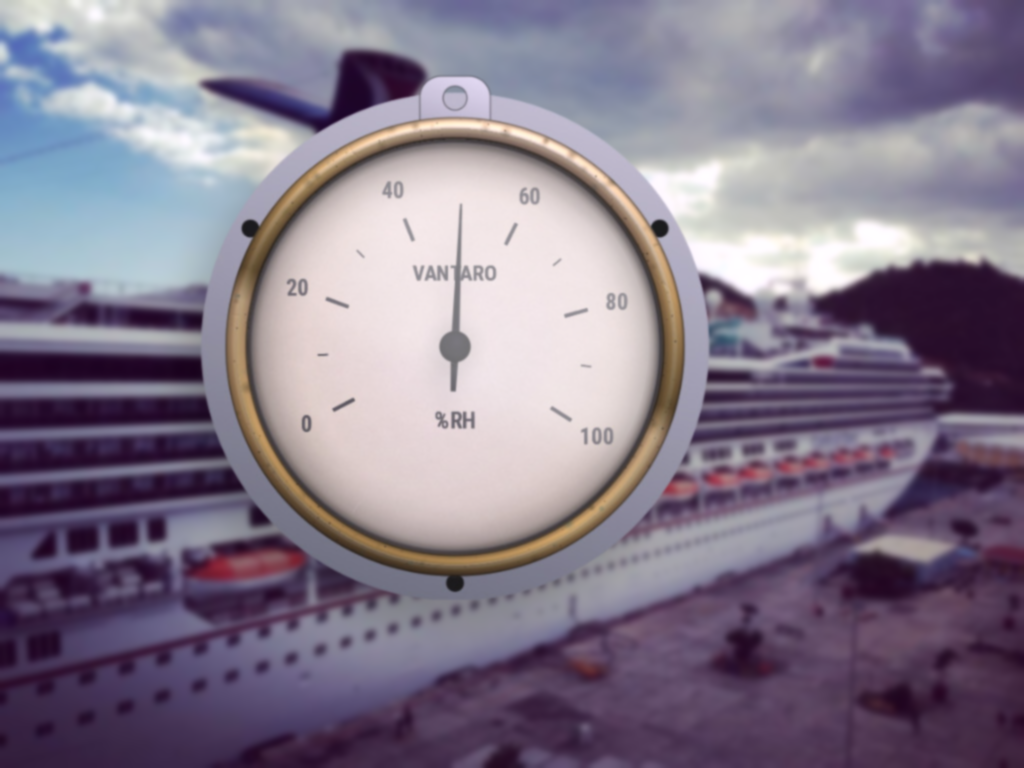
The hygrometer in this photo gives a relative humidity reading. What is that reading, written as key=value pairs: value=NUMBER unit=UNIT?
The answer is value=50 unit=%
